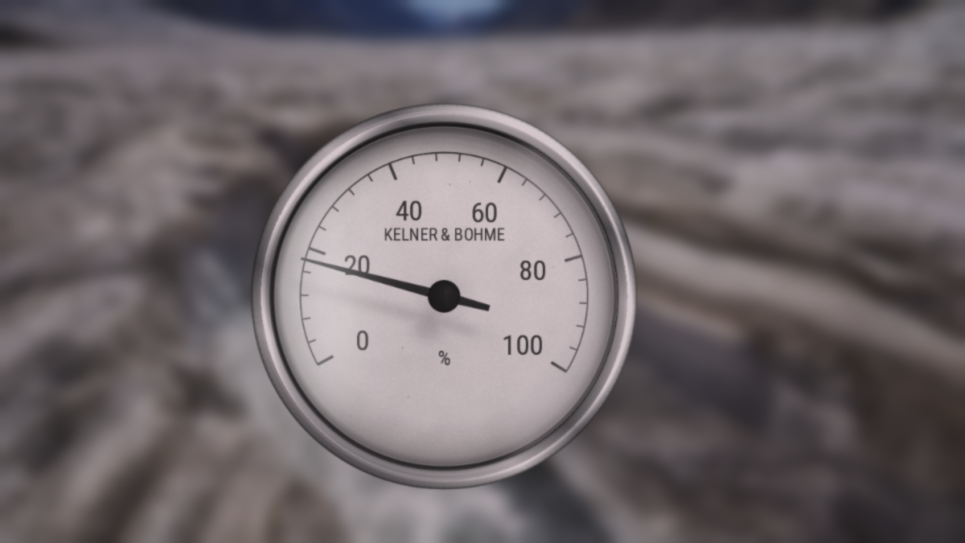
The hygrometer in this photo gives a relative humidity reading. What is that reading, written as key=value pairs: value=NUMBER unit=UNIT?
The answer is value=18 unit=%
